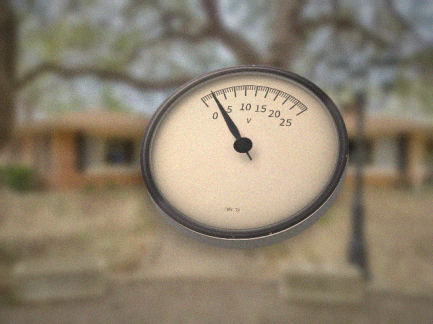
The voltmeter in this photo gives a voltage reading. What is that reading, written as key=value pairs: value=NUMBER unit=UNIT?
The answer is value=2.5 unit=V
